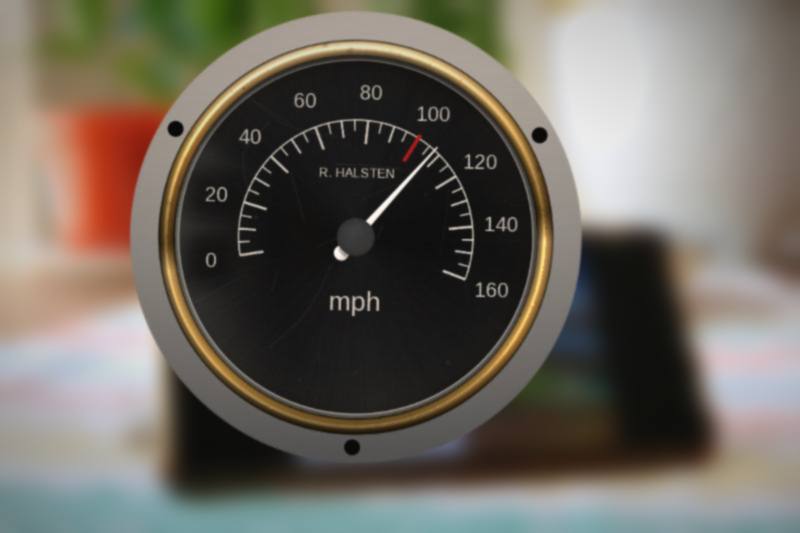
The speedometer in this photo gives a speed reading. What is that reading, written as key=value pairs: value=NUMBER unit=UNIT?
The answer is value=107.5 unit=mph
